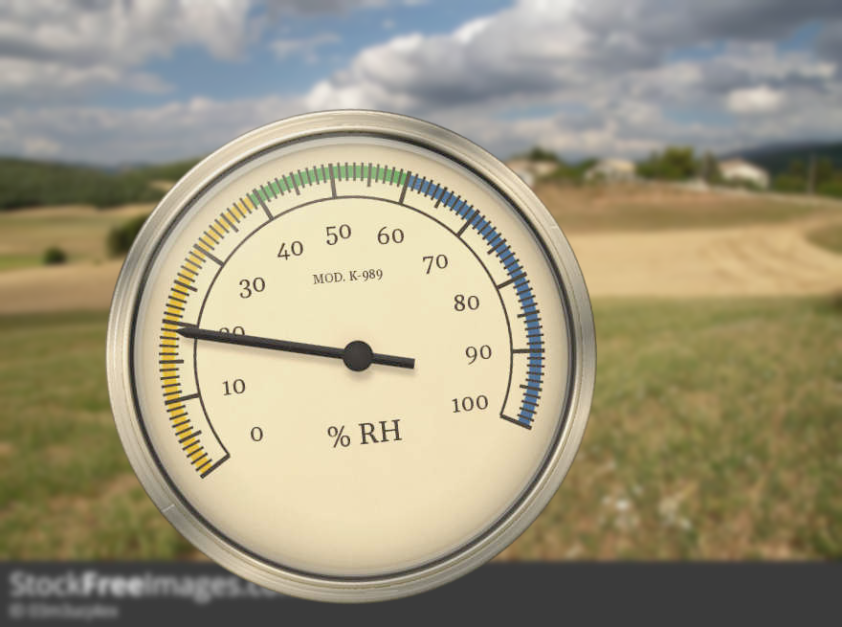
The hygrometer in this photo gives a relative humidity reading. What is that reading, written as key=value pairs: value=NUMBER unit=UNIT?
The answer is value=19 unit=%
